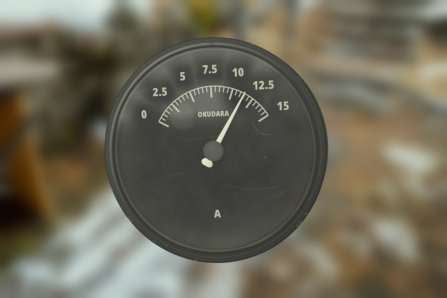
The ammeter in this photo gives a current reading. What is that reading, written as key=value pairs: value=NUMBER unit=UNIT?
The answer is value=11.5 unit=A
